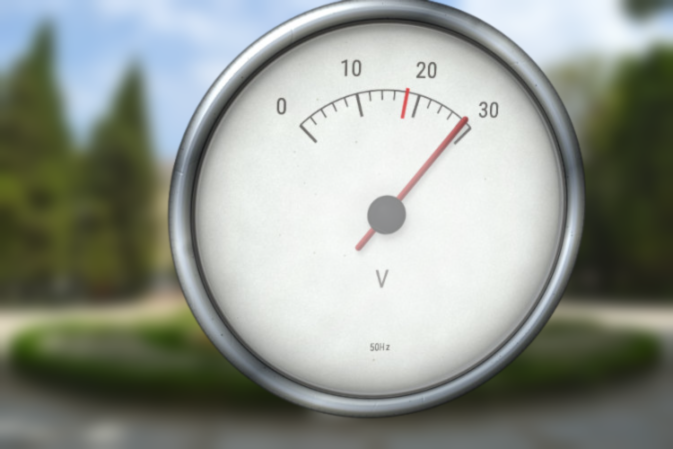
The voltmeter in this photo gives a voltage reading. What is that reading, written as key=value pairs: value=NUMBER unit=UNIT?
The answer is value=28 unit=V
